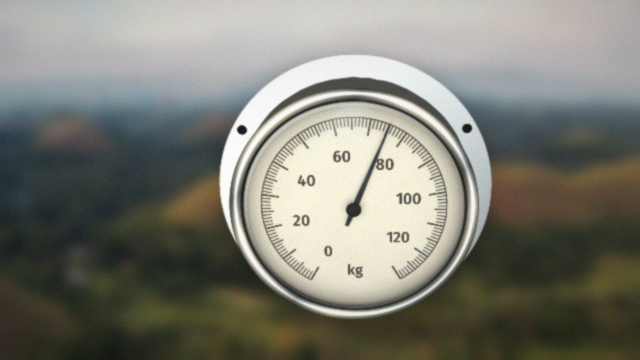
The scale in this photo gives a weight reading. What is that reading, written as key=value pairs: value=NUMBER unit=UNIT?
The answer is value=75 unit=kg
